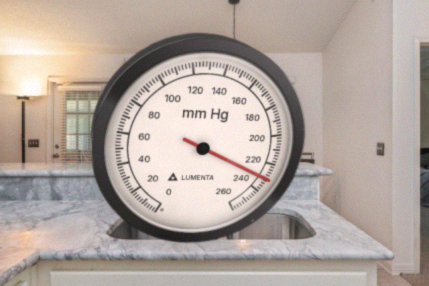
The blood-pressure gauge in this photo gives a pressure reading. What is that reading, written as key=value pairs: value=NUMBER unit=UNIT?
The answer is value=230 unit=mmHg
